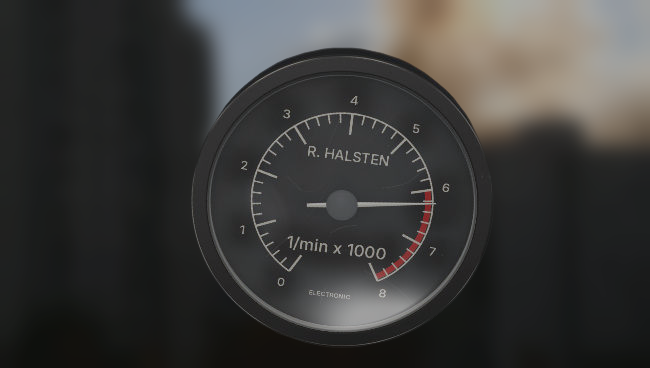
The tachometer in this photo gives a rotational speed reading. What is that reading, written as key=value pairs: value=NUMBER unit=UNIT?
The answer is value=6200 unit=rpm
